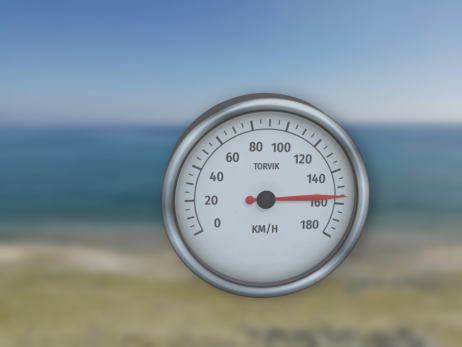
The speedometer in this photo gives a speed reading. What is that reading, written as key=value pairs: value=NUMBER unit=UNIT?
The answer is value=155 unit=km/h
